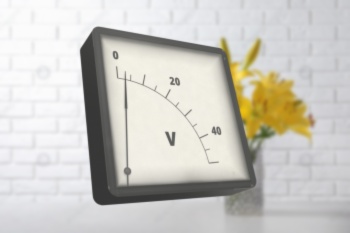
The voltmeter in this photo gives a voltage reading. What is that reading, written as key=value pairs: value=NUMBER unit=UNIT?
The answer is value=2.5 unit=V
